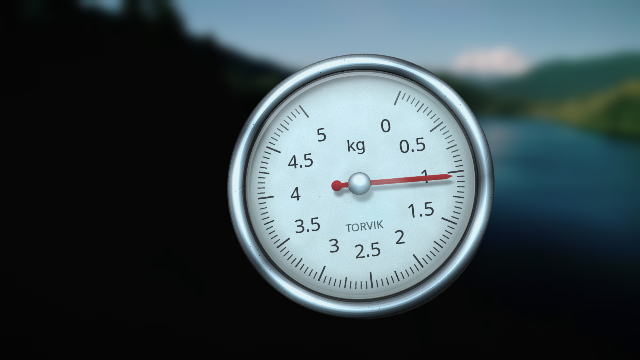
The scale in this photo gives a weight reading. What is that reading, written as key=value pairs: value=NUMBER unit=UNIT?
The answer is value=1.05 unit=kg
